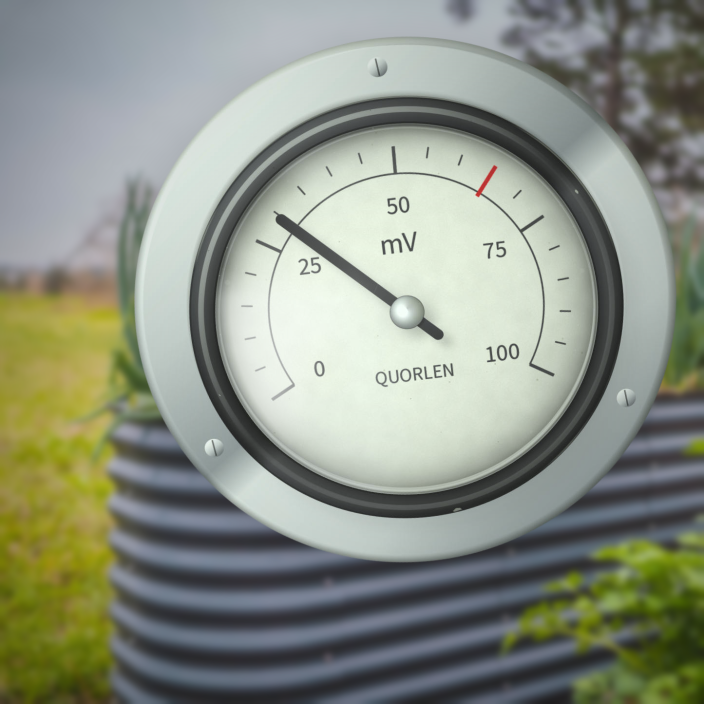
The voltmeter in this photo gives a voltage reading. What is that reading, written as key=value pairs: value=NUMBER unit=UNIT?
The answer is value=30 unit=mV
